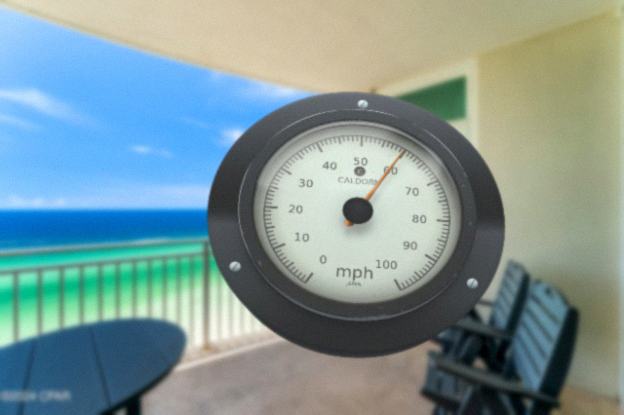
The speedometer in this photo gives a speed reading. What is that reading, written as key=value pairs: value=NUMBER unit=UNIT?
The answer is value=60 unit=mph
